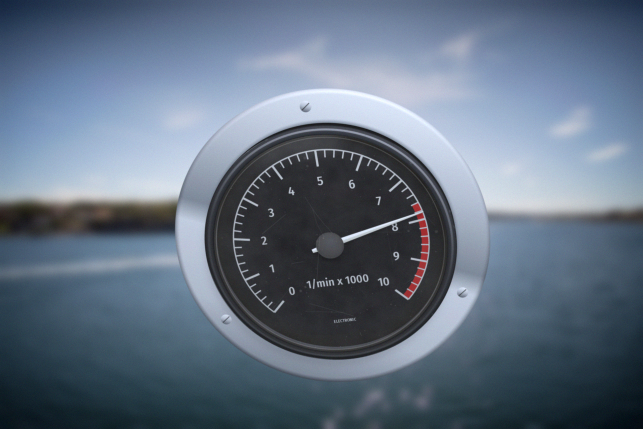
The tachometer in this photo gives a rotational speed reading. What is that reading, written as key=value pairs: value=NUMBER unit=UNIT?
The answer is value=7800 unit=rpm
